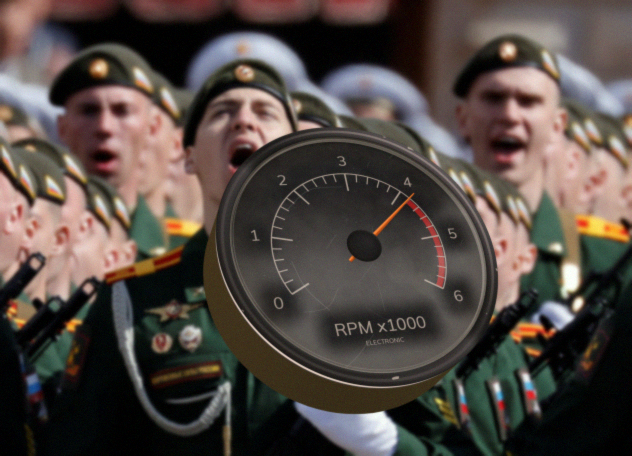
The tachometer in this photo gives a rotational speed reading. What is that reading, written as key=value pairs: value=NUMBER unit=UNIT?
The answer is value=4200 unit=rpm
